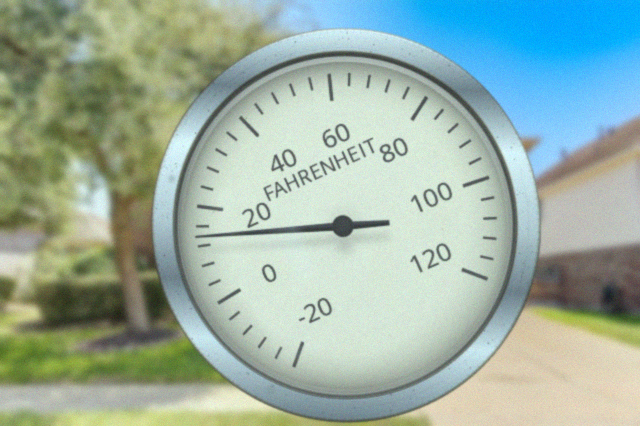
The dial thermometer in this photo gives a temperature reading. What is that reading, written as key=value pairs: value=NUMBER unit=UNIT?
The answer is value=14 unit=°F
